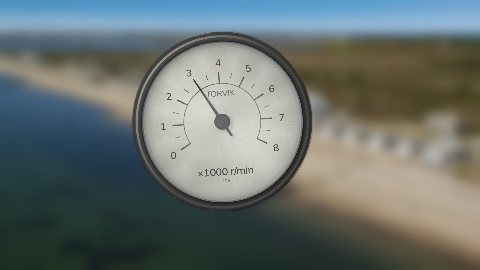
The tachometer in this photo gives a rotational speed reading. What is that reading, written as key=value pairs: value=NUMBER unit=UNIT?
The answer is value=3000 unit=rpm
